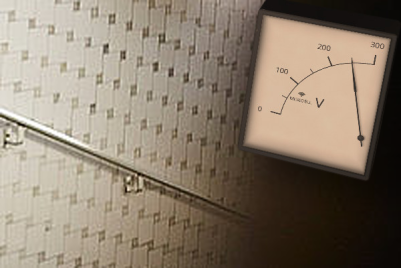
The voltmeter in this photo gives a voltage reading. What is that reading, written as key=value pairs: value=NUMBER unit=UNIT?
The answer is value=250 unit=V
